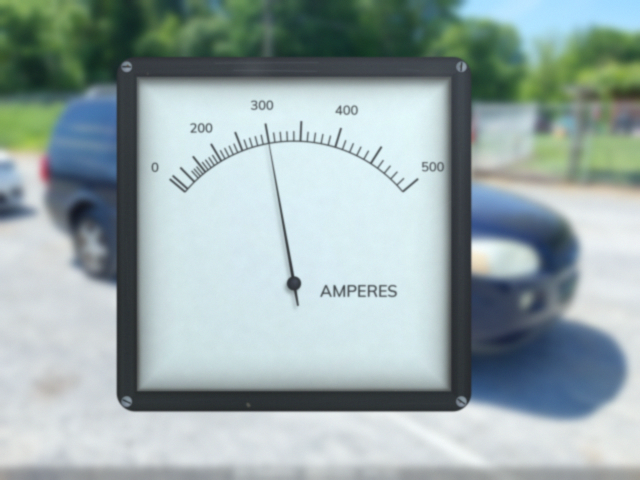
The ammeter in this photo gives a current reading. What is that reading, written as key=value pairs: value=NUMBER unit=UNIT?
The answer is value=300 unit=A
